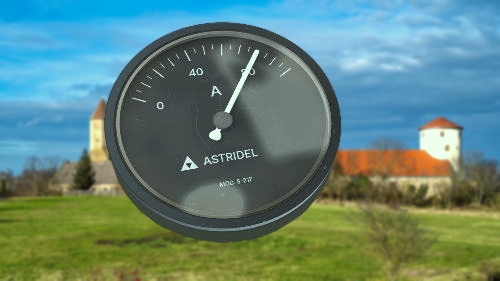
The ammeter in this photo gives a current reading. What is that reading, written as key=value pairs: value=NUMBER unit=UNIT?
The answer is value=80 unit=A
